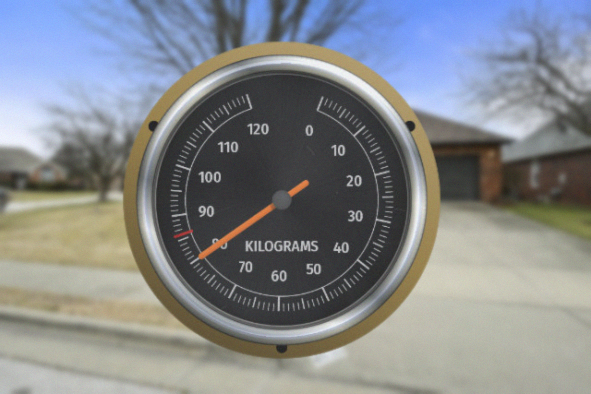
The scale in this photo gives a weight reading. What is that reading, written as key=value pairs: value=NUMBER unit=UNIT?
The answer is value=80 unit=kg
